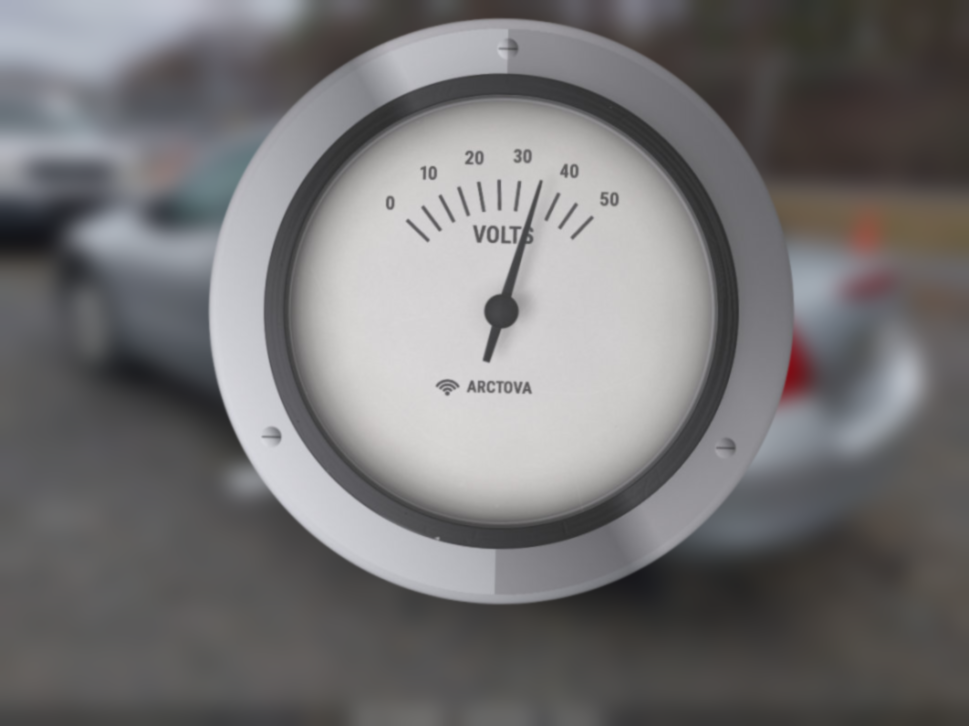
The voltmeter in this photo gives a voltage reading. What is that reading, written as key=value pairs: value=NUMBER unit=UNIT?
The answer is value=35 unit=V
